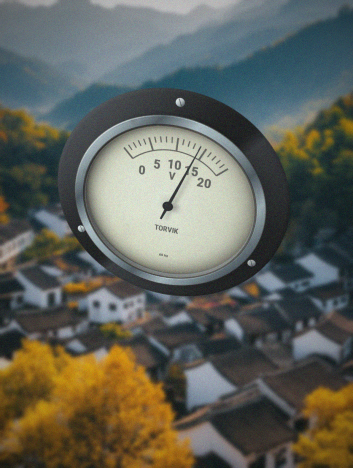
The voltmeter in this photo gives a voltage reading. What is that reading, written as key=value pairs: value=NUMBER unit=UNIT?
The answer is value=14 unit=V
